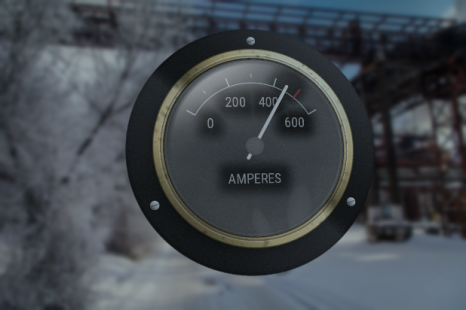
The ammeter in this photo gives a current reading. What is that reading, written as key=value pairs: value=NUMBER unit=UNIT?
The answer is value=450 unit=A
